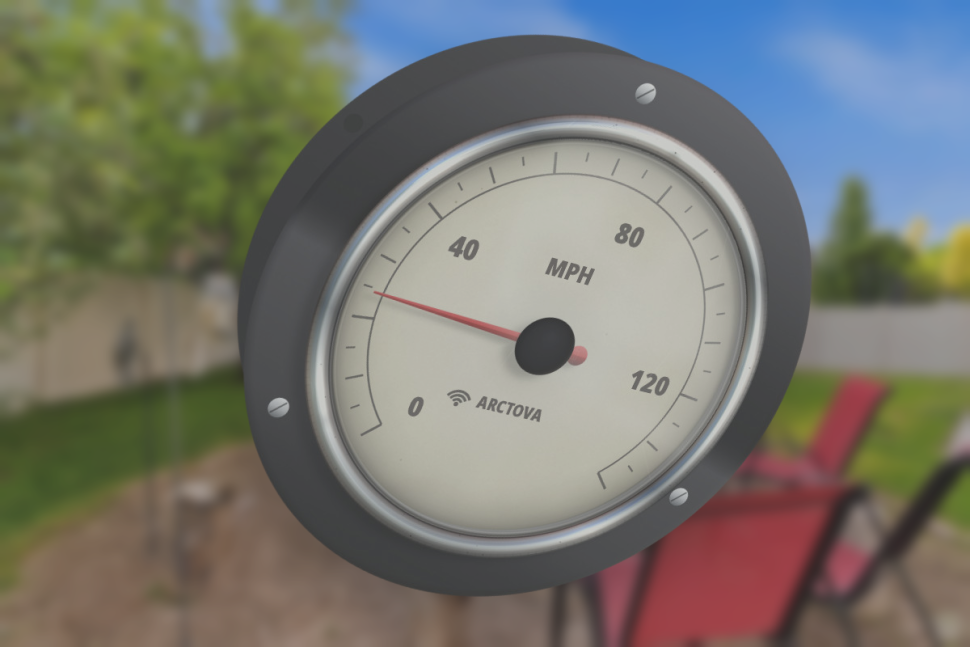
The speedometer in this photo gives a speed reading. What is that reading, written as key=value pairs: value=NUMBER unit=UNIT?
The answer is value=25 unit=mph
